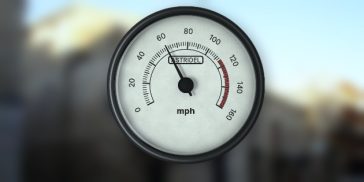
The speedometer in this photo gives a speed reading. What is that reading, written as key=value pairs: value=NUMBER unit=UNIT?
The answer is value=60 unit=mph
